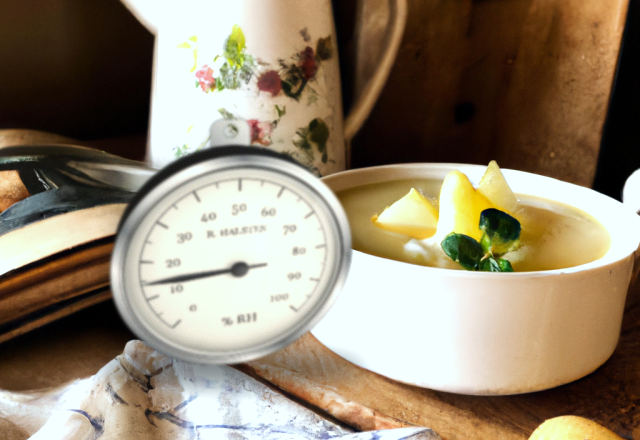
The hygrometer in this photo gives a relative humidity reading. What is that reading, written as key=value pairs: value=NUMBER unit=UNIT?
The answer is value=15 unit=%
